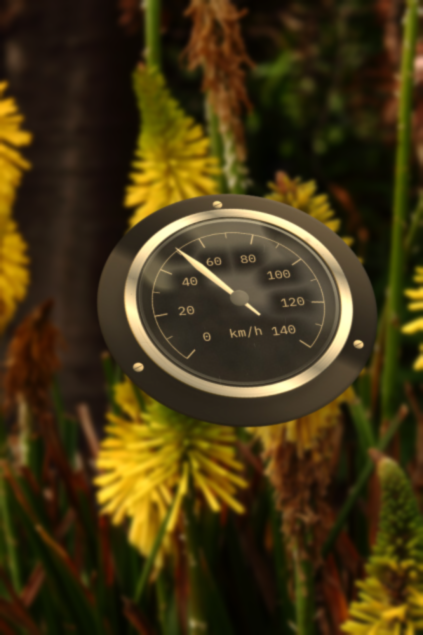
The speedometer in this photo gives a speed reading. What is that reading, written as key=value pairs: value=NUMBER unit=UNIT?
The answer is value=50 unit=km/h
